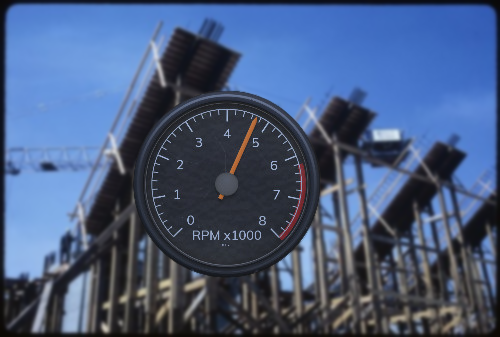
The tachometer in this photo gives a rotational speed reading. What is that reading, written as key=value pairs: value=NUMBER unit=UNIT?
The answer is value=4700 unit=rpm
